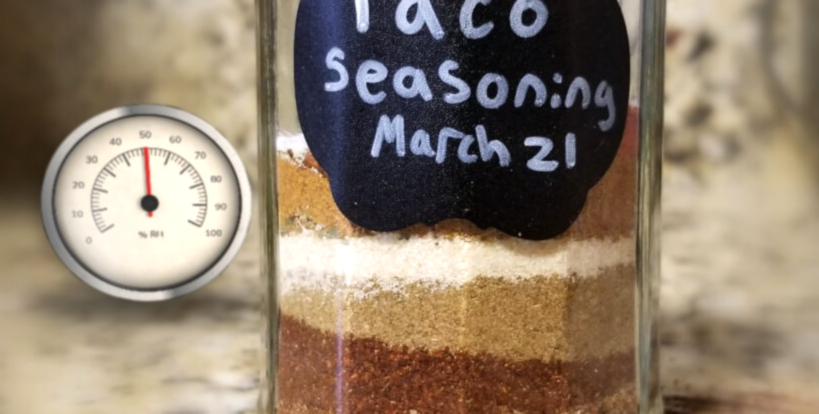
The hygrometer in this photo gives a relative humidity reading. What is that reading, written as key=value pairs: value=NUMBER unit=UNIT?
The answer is value=50 unit=%
